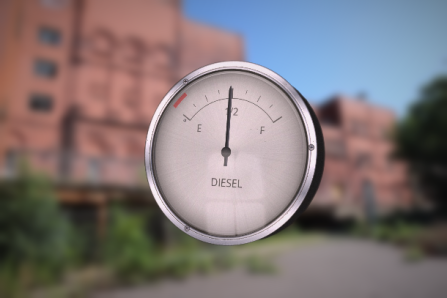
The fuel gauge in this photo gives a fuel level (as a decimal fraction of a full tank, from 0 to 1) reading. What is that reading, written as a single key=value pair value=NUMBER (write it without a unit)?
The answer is value=0.5
